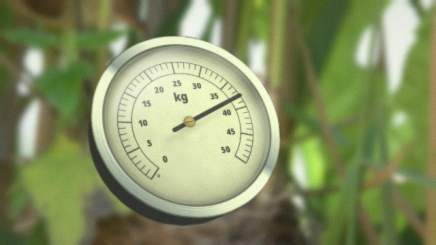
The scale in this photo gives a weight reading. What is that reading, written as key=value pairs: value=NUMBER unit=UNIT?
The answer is value=38 unit=kg
